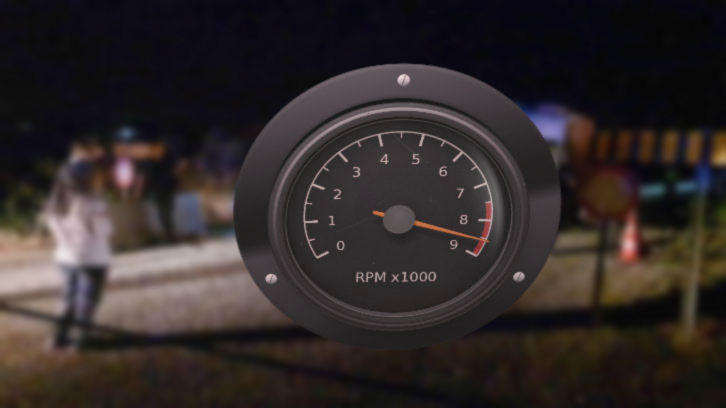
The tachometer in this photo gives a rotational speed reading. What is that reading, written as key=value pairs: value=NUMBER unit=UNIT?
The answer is value=8500 unit=rpm
